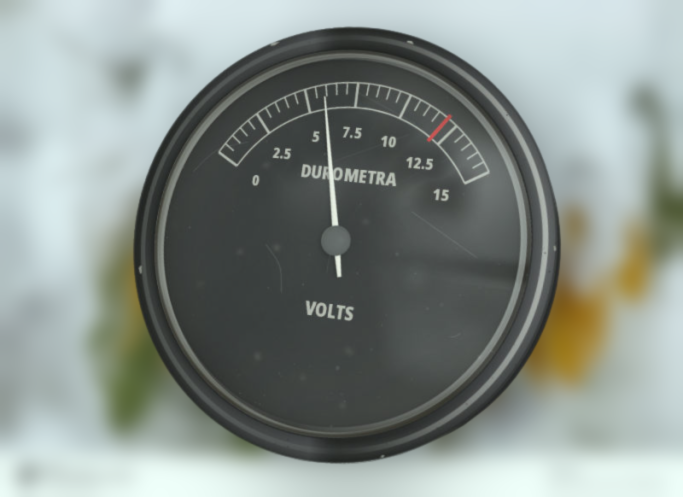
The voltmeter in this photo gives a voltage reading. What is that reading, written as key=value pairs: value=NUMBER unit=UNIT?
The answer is value=6 unit=V
